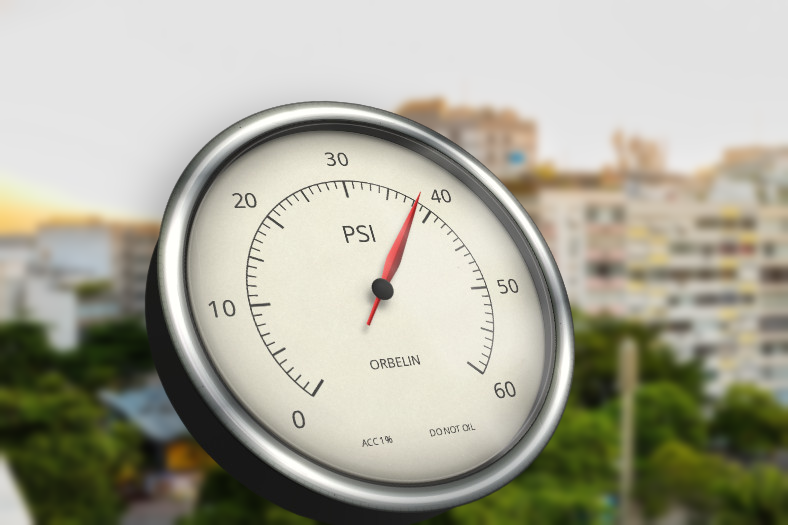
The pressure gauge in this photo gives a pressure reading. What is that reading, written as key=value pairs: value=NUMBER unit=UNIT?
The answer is value=38 unit=psi
